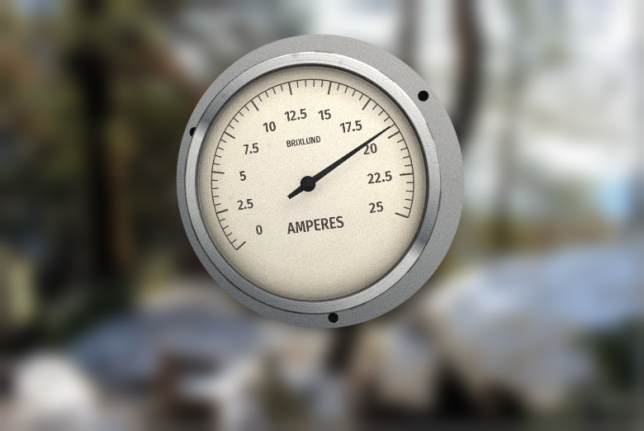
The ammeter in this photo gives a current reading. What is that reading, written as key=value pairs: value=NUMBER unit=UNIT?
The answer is value=19.5 unit=A
